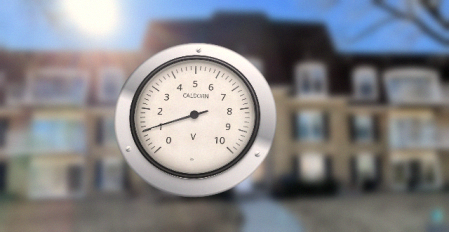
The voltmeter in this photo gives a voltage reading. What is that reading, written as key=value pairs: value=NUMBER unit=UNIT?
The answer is value=1 unit=V
